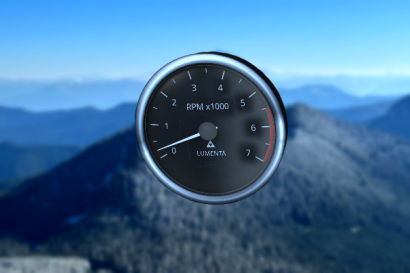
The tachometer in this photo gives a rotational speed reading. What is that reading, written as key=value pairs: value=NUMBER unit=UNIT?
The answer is value=250 unit=rpm
